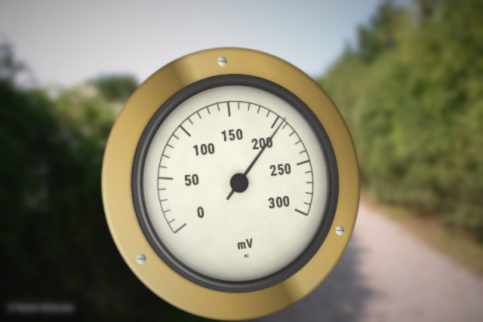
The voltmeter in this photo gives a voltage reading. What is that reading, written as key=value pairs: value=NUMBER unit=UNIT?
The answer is value=205 unit=mV
